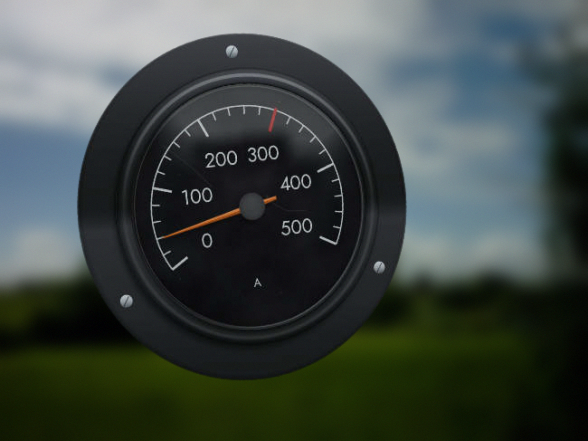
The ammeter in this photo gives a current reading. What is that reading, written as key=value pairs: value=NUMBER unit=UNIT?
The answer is value=40 unit=A
